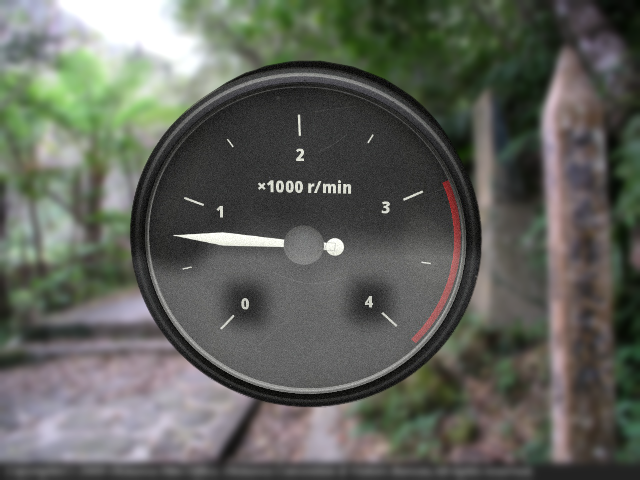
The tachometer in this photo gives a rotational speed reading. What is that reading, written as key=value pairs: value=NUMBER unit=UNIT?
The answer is value=750 unit=rpm
